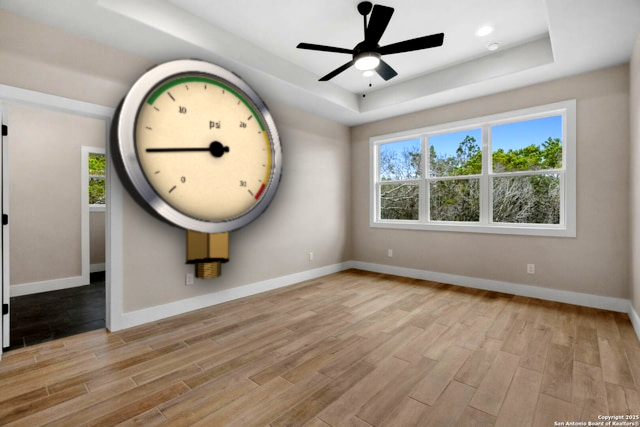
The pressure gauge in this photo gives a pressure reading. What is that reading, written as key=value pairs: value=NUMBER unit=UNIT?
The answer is value=4 unit=psi
